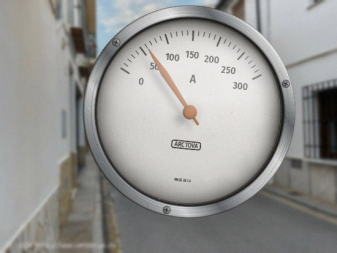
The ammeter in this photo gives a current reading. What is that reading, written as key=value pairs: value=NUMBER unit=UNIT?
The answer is value=60 unit=A
